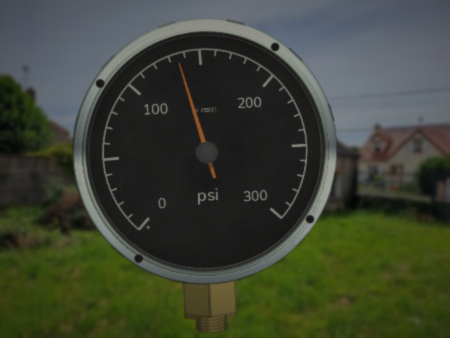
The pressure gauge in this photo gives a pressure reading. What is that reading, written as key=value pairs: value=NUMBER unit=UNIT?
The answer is value=135 unit=psi
